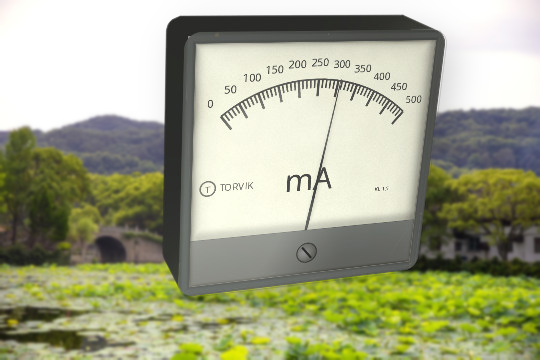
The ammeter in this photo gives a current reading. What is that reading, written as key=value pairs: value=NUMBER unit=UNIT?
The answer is value=300 unit=mA
